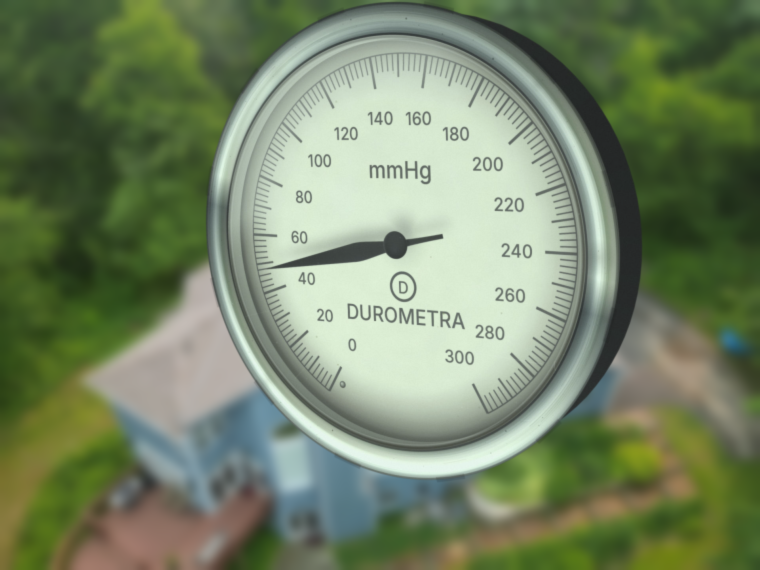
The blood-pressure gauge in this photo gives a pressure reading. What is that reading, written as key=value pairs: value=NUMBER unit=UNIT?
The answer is value=48 unit=mmHg
